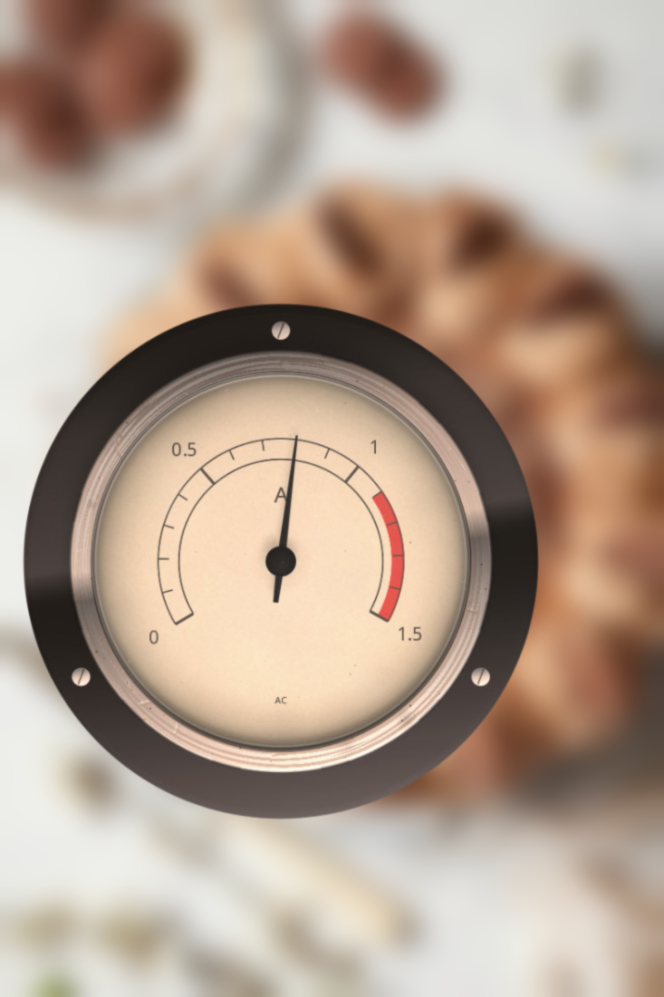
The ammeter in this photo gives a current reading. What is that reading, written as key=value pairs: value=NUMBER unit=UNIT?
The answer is value=0.8 unit=A
